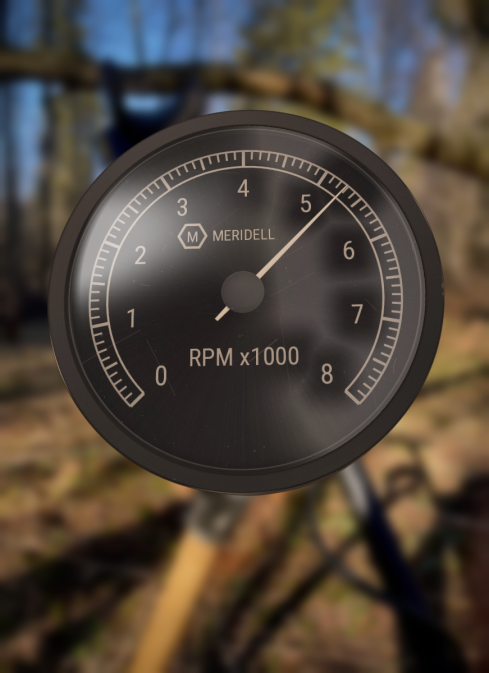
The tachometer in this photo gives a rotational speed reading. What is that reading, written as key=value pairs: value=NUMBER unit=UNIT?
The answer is value=5300 unit=rpm
